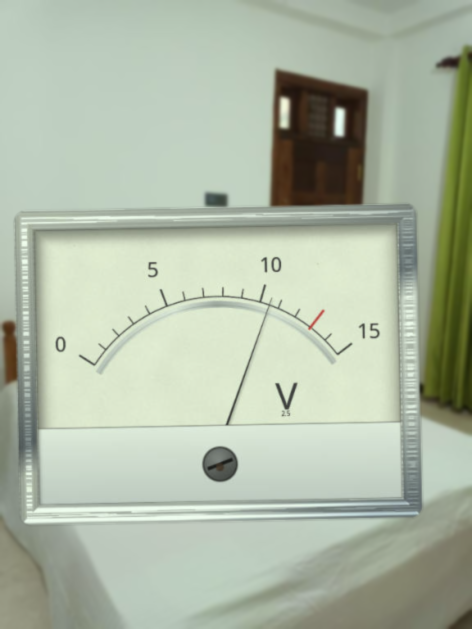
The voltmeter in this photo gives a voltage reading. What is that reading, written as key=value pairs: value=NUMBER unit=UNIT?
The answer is value=10.5 unit=V
